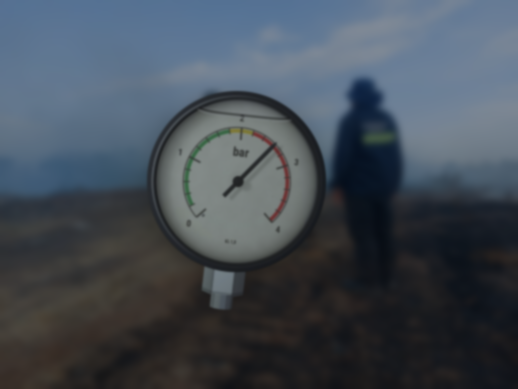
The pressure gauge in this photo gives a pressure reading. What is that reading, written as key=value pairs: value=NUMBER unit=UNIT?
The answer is value=2.6 unit=bar
